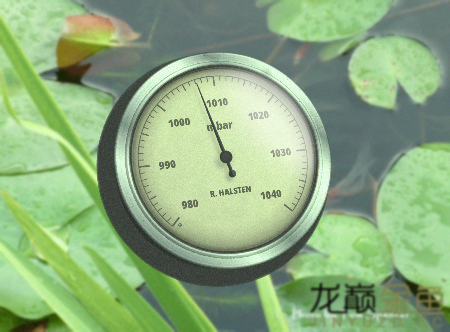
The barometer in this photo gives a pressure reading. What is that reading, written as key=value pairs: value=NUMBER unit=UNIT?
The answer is value=1007 unit=mbar
